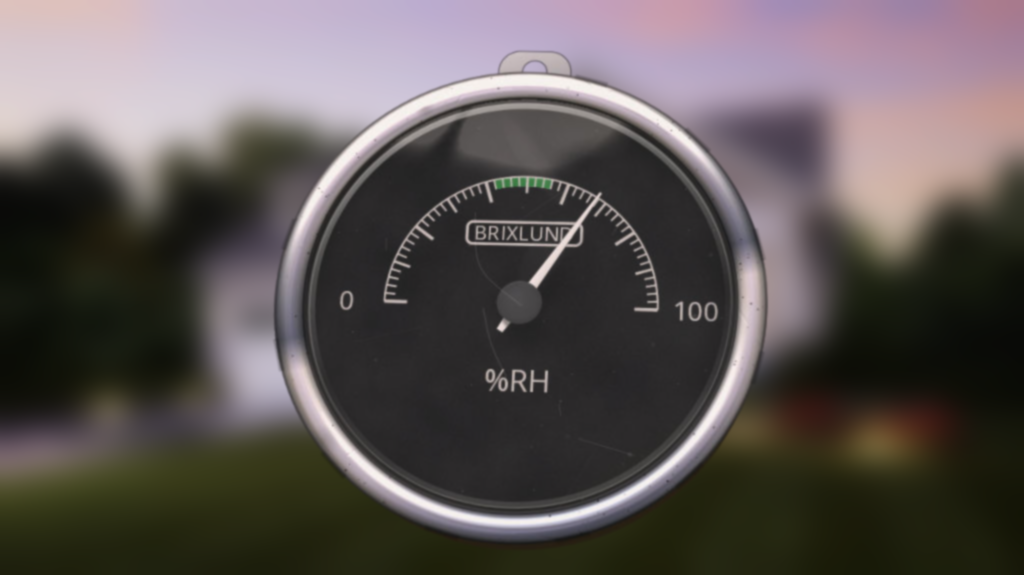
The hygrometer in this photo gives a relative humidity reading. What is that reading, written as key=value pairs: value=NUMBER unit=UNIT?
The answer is value=68 unit=%
